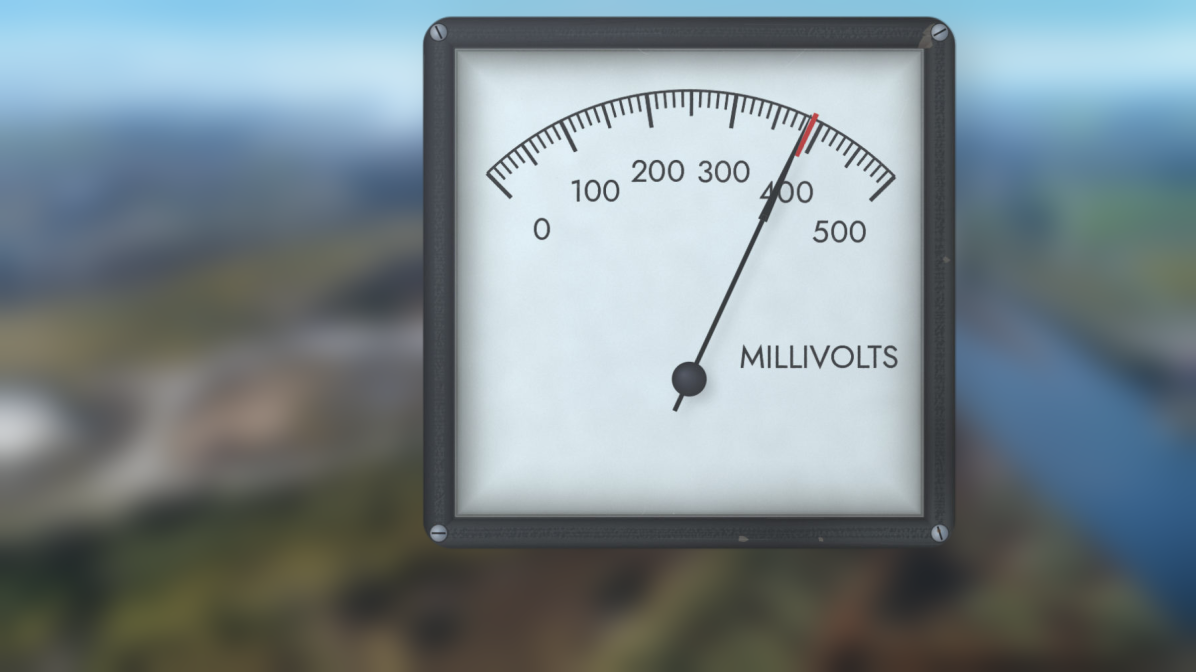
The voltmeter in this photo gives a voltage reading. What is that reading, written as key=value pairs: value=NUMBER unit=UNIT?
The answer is value=385 unit=mV
